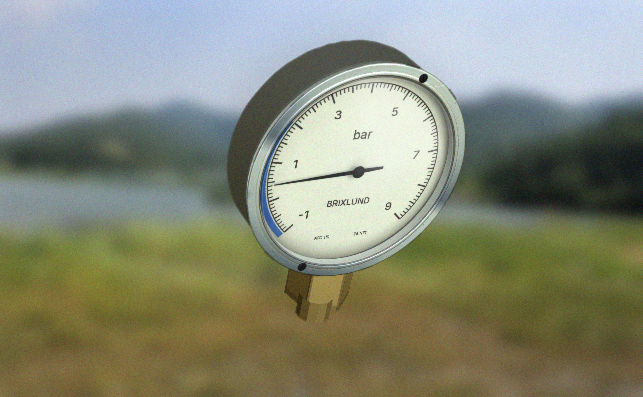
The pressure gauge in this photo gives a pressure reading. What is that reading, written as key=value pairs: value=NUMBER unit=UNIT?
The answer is value=0.5 unit=bar
